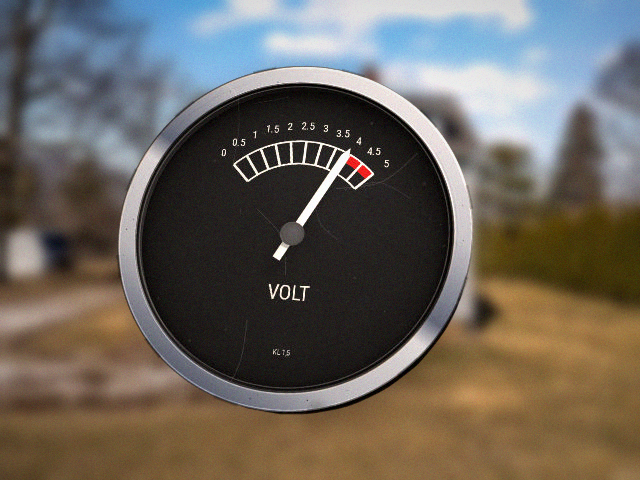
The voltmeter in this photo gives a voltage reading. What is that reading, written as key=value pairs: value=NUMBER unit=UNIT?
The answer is value=4 unit=V
